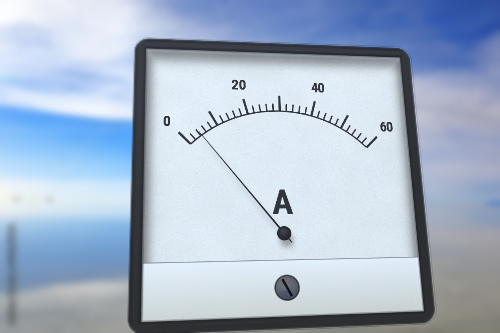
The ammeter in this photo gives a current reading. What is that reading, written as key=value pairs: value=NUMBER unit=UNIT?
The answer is value=4 unit=A
